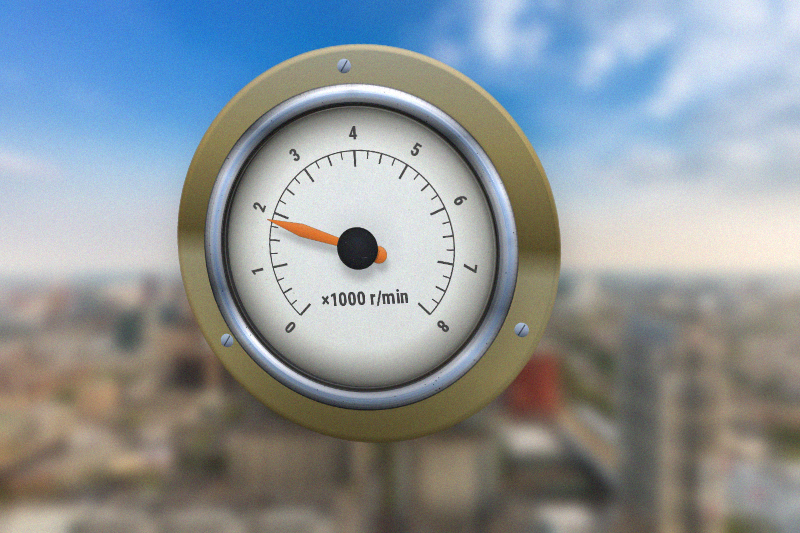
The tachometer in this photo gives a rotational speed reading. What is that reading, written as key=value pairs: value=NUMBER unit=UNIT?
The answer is value=1875 unit=rpm
